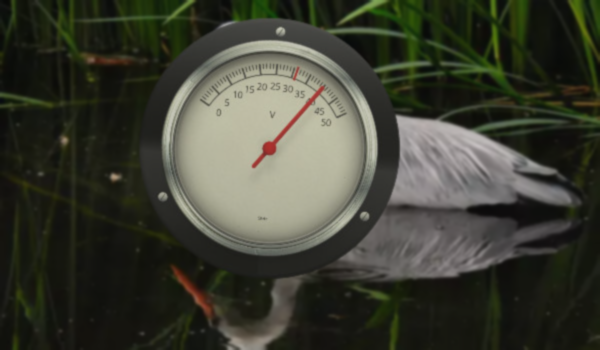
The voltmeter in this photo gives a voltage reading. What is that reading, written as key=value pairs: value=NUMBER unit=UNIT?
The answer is value=40 unit=V
